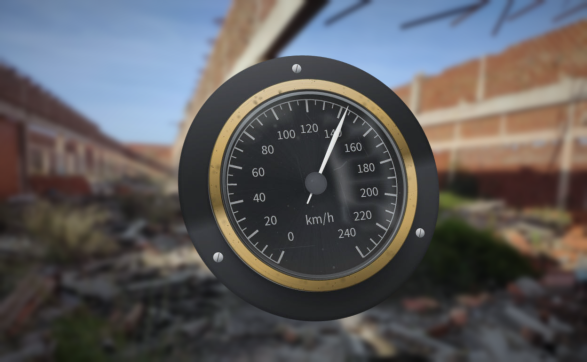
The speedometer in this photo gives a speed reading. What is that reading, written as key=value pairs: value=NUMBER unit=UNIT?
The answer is value=142.5 unit=km/h
